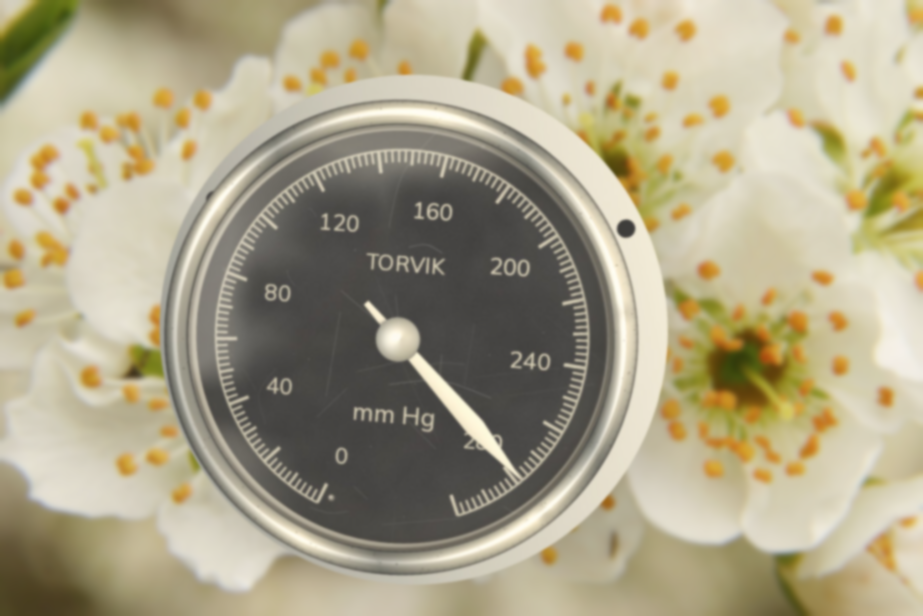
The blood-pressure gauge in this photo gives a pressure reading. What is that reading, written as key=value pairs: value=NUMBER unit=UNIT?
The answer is value=278 unit=mmHg
